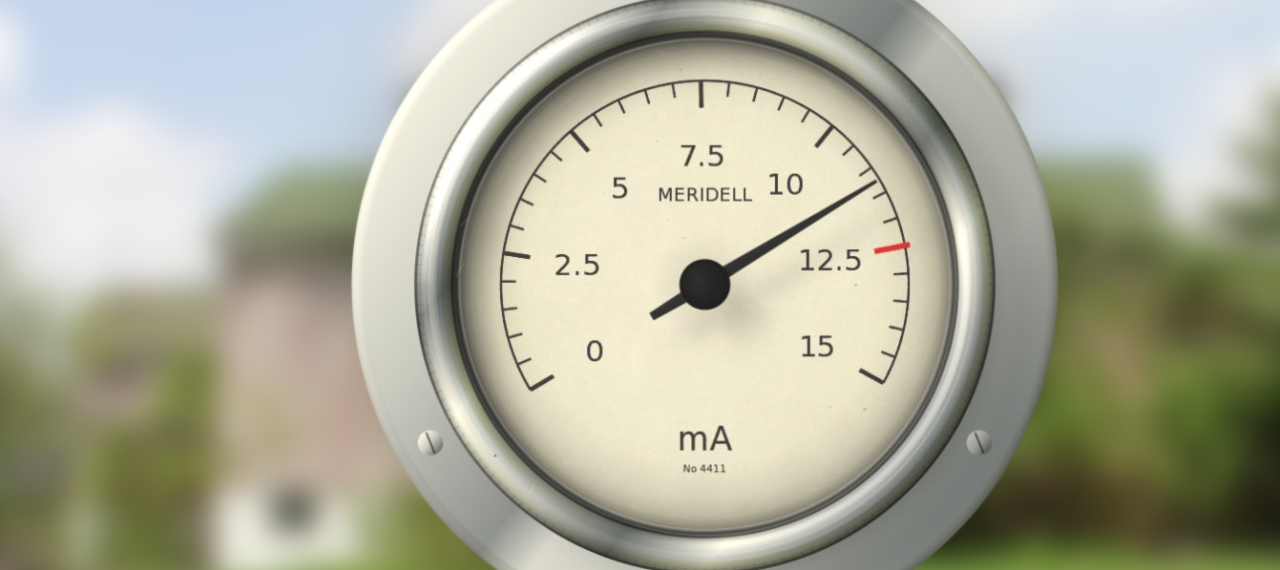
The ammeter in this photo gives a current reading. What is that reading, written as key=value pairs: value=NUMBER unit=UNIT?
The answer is value=11.25 unit=mA
